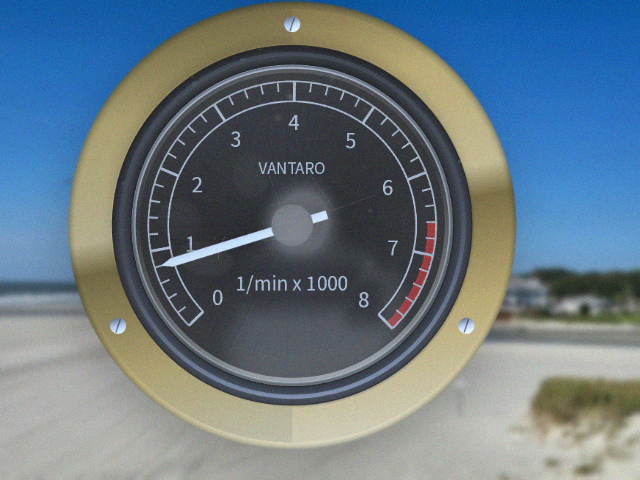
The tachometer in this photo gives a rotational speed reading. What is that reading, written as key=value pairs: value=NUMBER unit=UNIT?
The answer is value=800 unit=rpm
